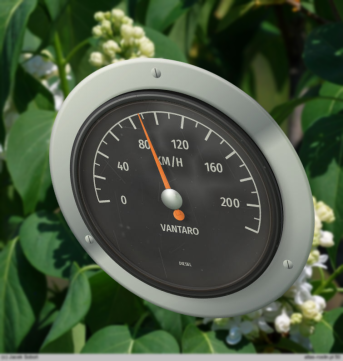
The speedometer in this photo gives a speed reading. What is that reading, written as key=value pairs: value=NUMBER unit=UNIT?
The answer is value=90 unit=km/h
